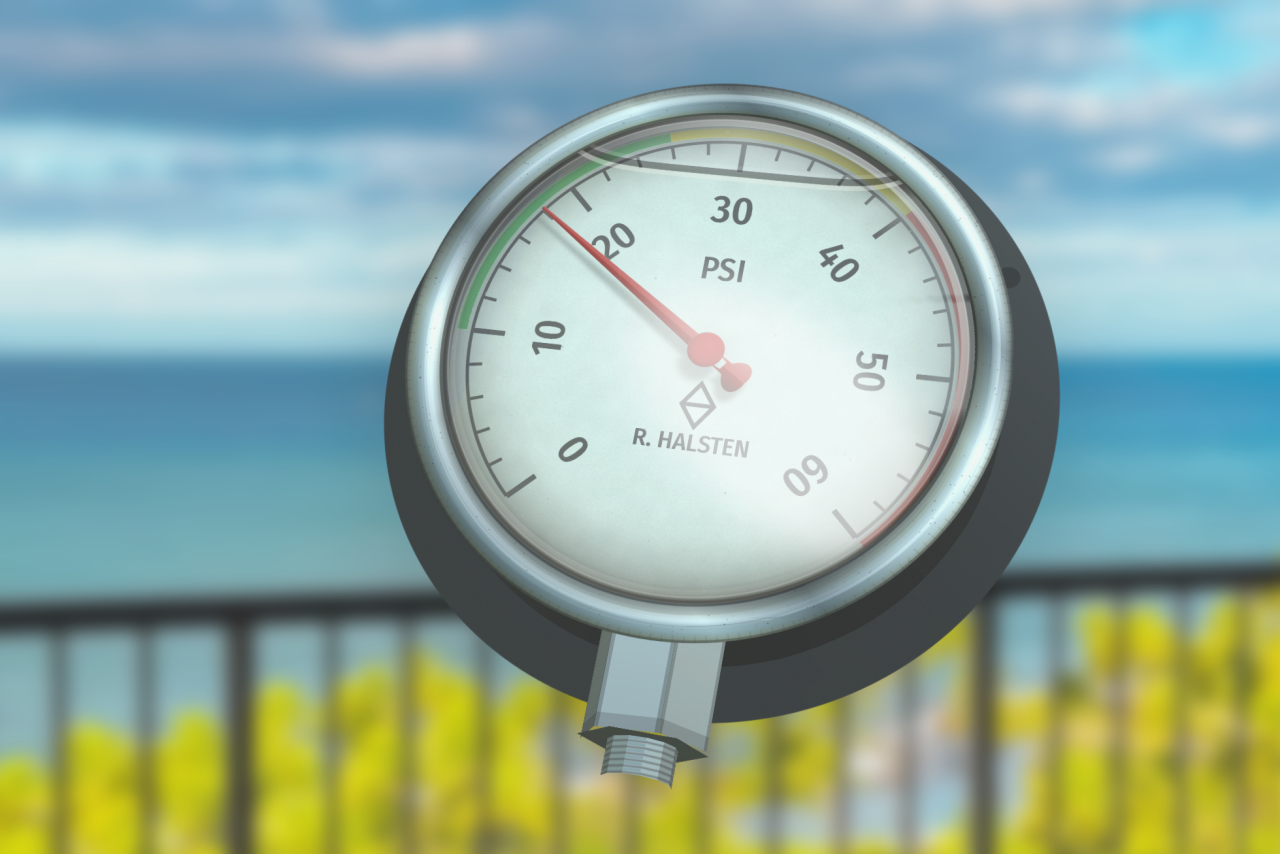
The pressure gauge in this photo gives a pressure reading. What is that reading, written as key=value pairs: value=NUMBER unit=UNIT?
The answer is value=18 unit=psi
